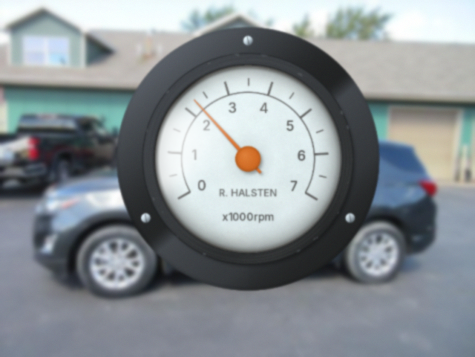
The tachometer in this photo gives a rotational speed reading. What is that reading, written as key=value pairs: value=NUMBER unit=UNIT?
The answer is value=2250 unit=rpm
